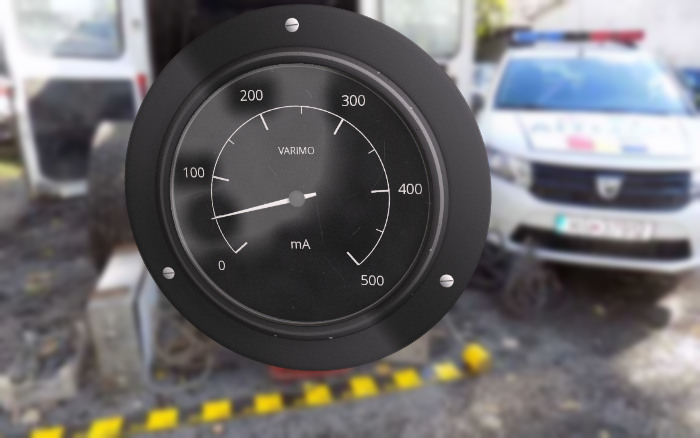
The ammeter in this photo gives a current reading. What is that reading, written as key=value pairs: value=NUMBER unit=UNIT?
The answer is value=50 unit=mA
